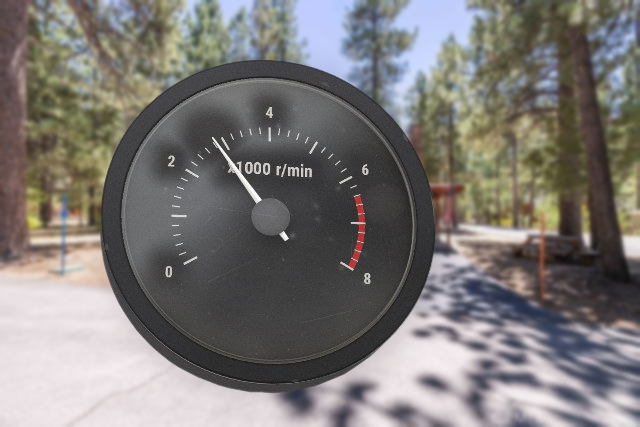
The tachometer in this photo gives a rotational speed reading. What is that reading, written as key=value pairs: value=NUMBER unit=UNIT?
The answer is value=2800 unit=rpm
